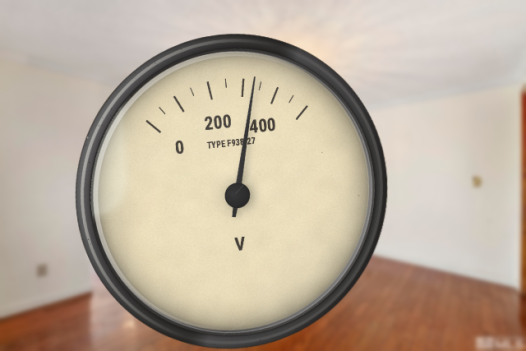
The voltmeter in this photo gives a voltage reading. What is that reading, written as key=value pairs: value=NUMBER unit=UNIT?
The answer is value=325 unit=V
